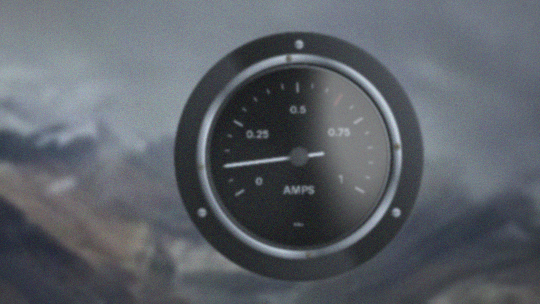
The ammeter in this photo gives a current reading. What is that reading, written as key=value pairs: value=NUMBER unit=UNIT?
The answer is value=0.1 unit=A
